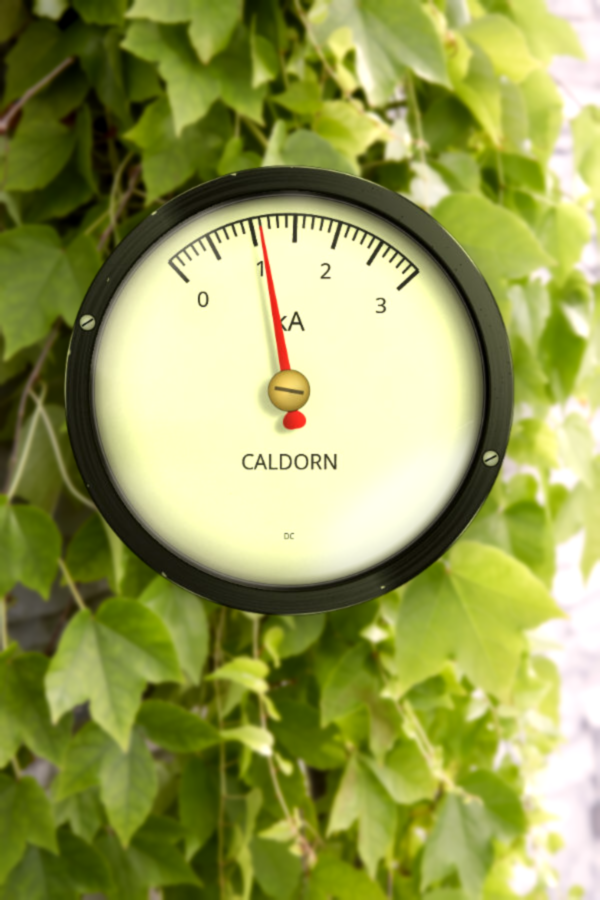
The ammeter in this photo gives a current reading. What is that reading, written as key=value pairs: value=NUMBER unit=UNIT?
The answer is value=1.1 unit=kA
